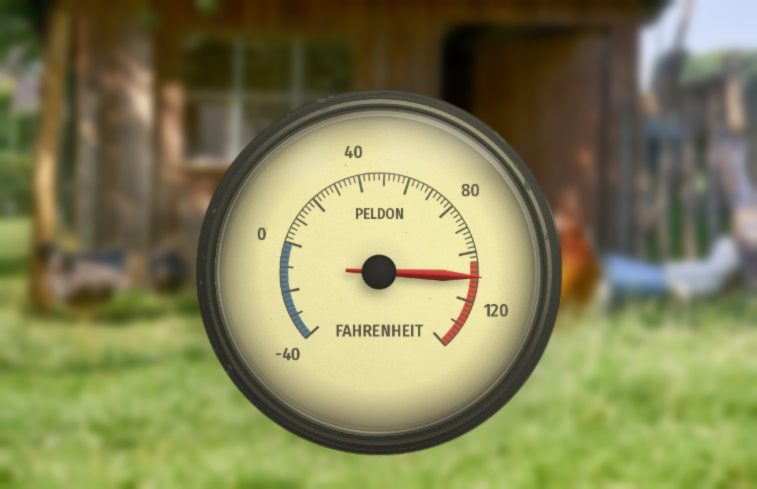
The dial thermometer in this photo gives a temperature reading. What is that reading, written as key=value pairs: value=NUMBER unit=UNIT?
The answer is value=110 unit=°F
